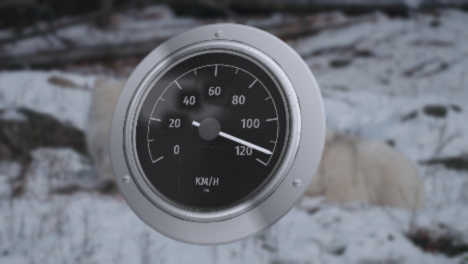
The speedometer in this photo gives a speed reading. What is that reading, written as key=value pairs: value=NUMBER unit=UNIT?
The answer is value=115 unit=km/h
